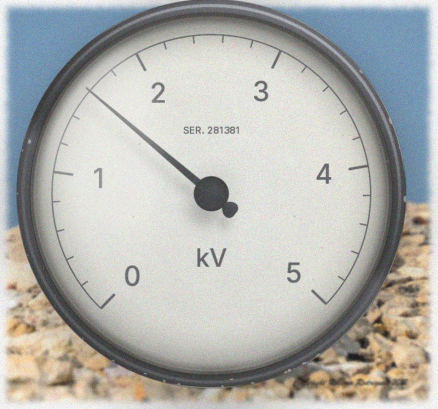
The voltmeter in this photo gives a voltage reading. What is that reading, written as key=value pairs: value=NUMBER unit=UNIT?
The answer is value=1.6 unit=kV
